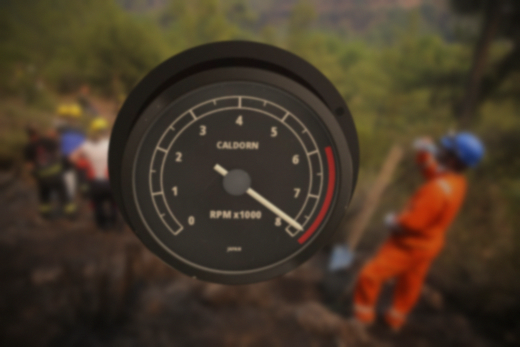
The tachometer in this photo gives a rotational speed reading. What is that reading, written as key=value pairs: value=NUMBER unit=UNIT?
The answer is value=7750 unit=rpm
